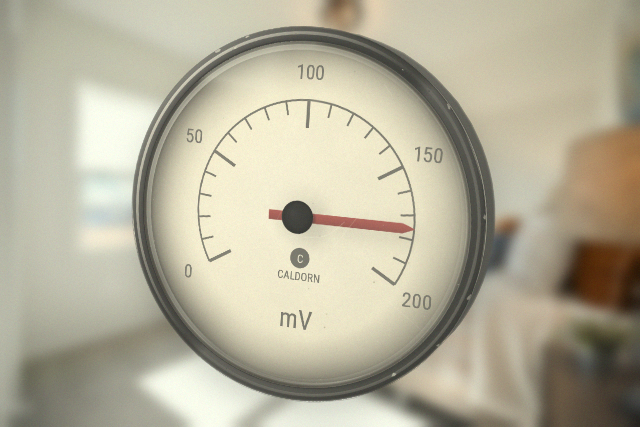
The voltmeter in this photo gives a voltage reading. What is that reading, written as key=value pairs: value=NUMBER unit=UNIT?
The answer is value=175 unit=mV
